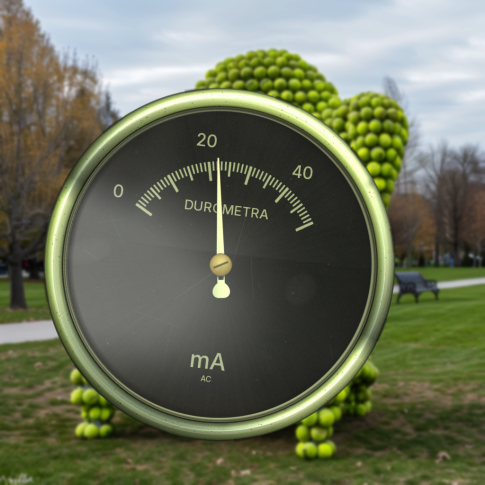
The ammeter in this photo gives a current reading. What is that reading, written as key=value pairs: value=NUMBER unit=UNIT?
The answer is value=22 unit=mA
